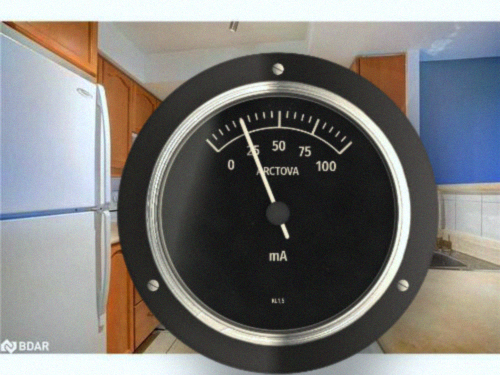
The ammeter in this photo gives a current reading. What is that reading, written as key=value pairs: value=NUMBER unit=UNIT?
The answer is value=25 unit=mA
